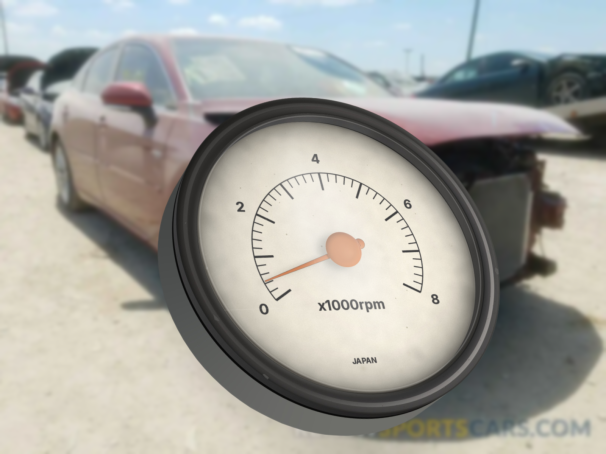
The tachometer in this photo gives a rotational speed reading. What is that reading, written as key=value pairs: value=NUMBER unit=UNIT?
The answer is value=400 unit=rpm
